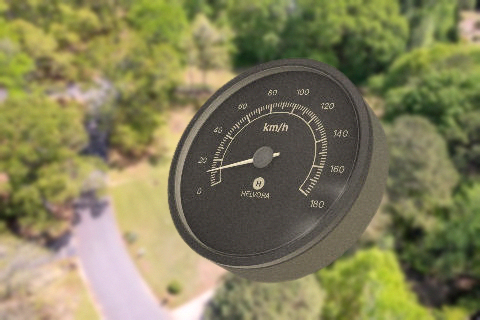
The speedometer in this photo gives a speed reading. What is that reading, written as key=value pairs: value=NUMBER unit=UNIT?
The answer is value=10 unit=km/h
